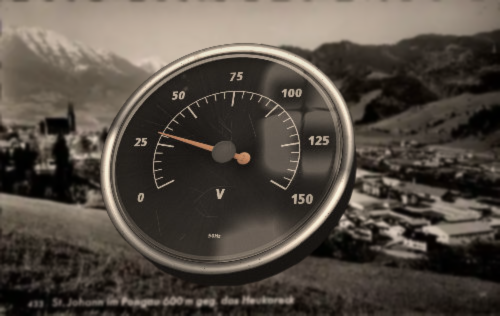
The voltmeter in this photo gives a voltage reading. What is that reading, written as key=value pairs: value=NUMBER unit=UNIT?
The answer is value=30 unit=V
